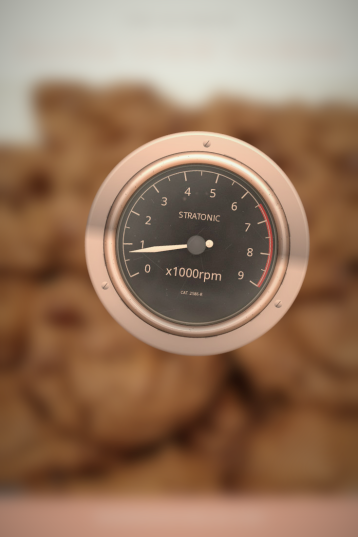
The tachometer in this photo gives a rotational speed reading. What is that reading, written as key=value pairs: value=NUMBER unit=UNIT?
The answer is value=750 unit=rpm
